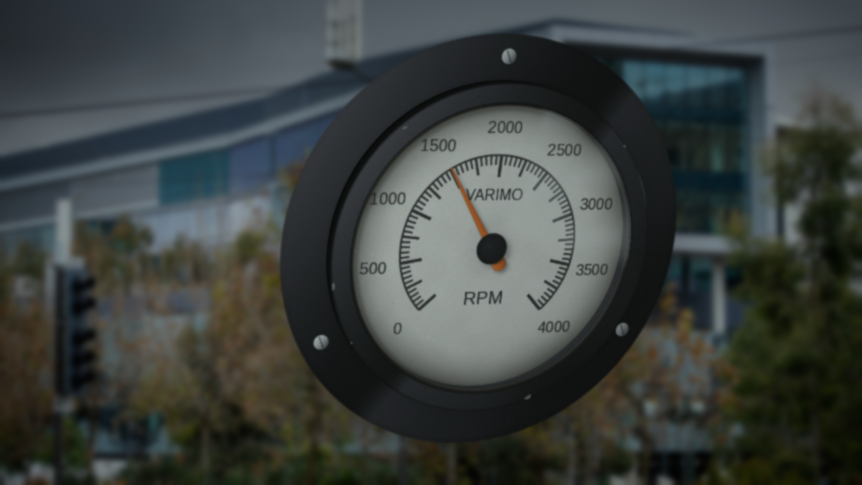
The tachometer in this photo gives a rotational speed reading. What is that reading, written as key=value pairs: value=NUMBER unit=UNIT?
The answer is value=1500 unit=rpm
